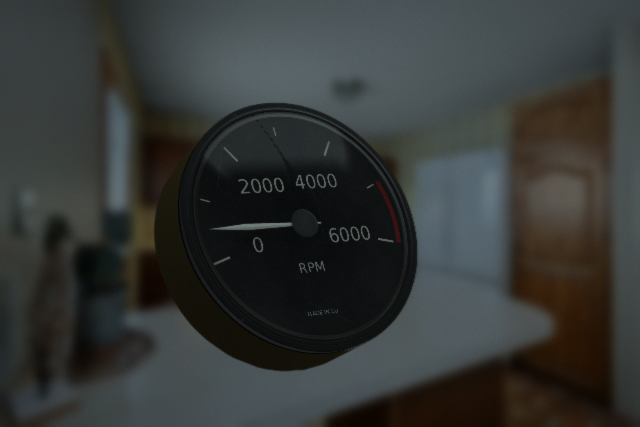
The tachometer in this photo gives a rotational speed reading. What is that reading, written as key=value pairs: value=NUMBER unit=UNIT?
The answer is value=500 unit=rpm
